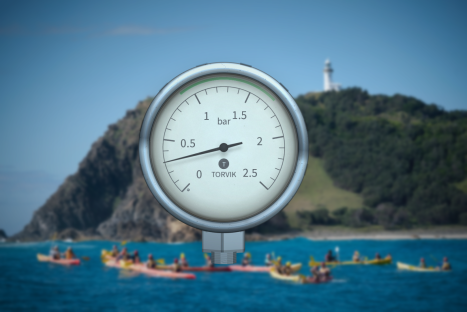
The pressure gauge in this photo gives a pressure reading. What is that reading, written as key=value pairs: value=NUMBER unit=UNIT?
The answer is value=0.3 unit=bar
